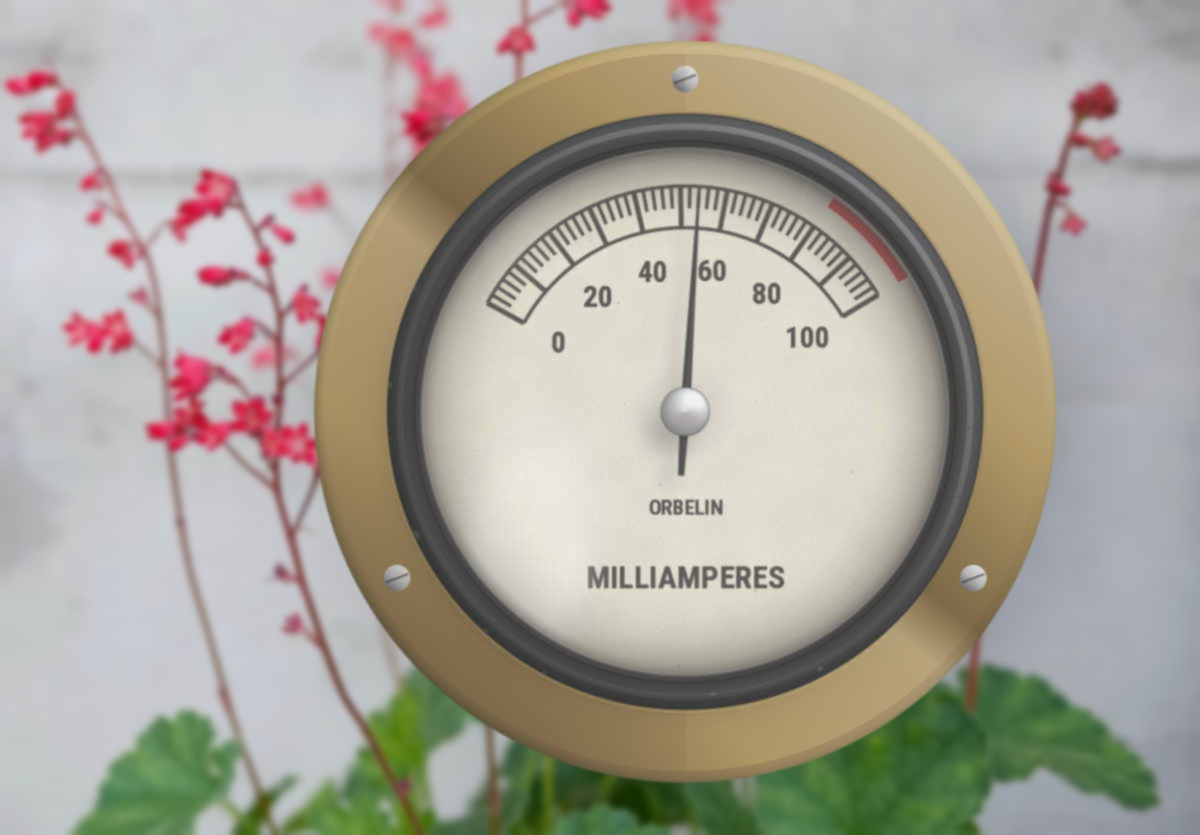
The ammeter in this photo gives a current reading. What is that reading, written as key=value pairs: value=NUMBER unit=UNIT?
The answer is value=54 unit=mA
